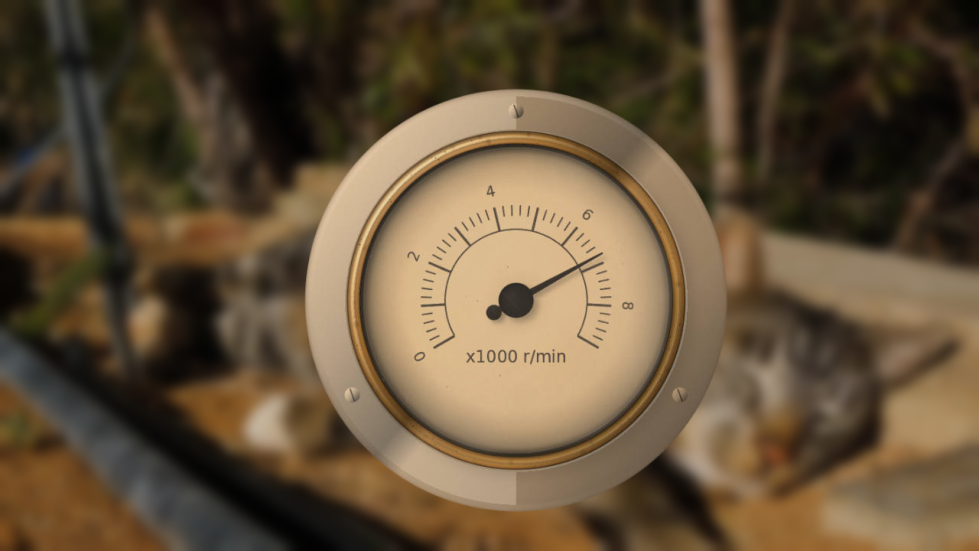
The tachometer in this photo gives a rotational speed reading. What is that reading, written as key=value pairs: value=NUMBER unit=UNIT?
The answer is value=6800 unit=rpm
